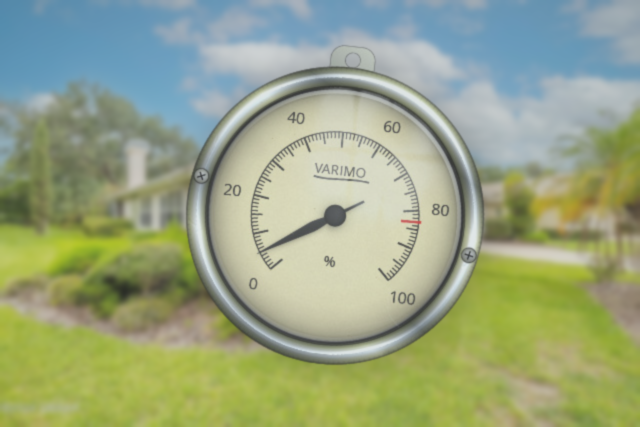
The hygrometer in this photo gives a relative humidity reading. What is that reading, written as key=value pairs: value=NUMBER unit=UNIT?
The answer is value=5 unit=%
